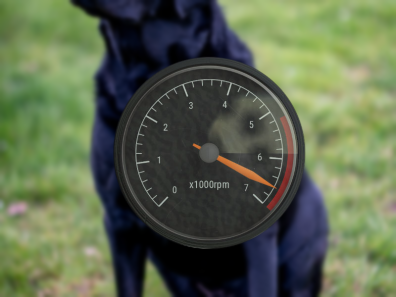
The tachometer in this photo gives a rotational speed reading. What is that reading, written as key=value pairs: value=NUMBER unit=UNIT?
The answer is value=6600 unit=rpm
